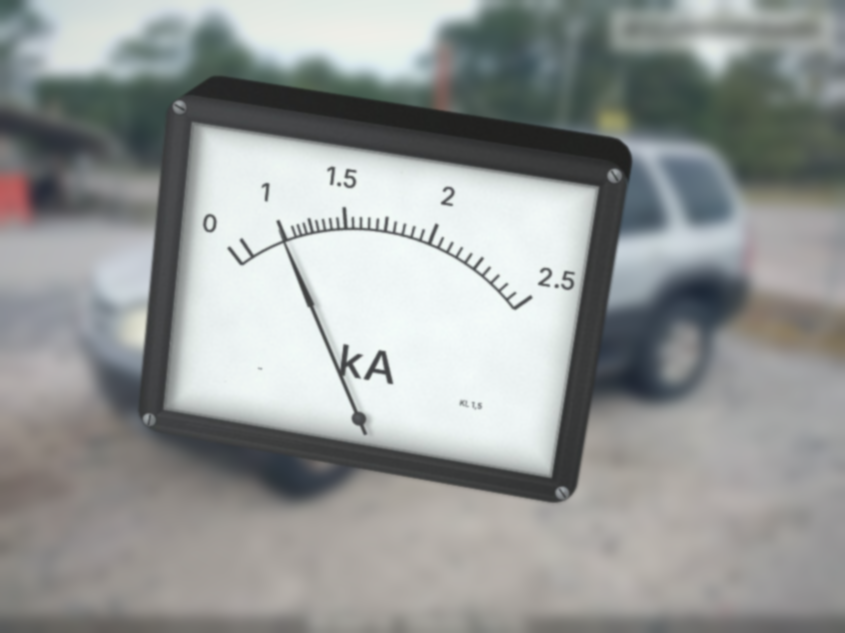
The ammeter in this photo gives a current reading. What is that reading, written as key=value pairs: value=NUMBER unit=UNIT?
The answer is value=1 unit=kA
